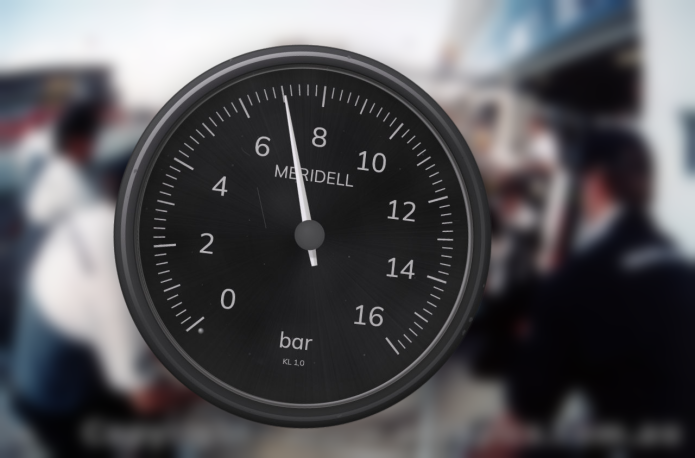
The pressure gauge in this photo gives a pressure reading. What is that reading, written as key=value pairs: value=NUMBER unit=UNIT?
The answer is value=7 unit=bar
